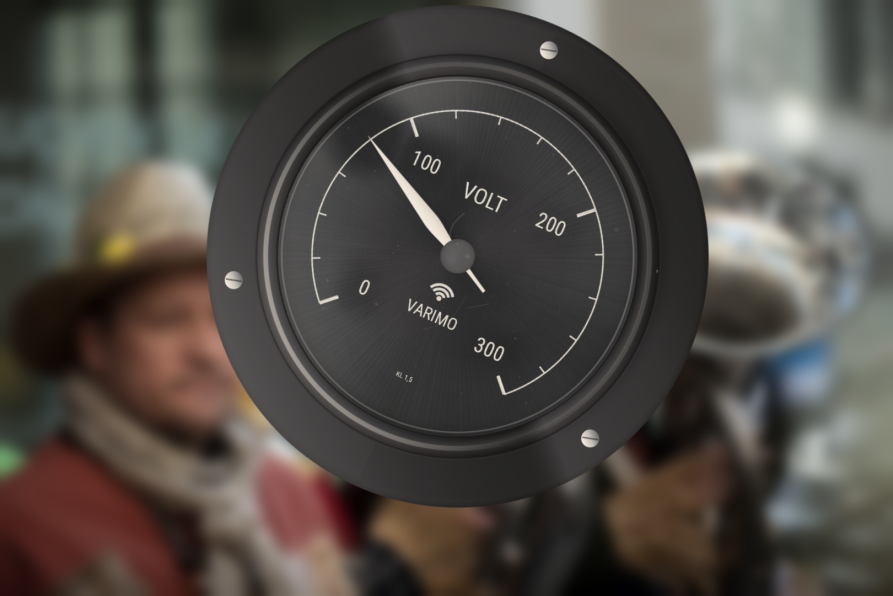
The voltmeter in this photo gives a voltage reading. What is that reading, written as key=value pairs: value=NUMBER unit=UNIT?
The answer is value=80 unit=V
